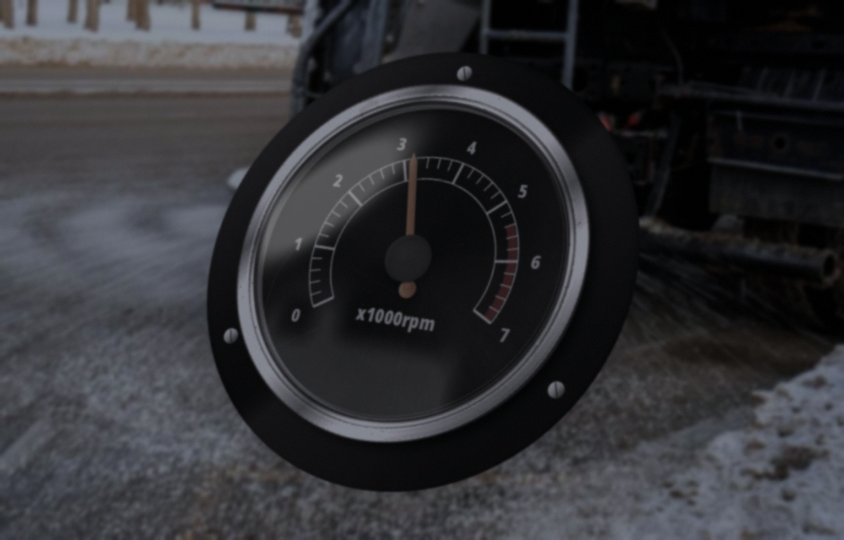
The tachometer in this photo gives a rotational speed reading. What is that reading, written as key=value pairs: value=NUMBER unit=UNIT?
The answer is value=3200 unit=rpm
